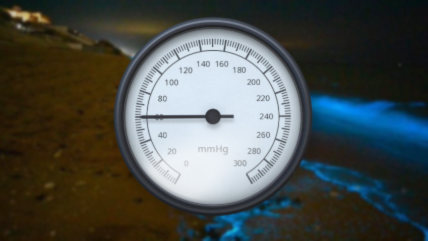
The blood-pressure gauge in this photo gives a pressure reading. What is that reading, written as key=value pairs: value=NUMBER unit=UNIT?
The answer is value=60 unit=mmHg
